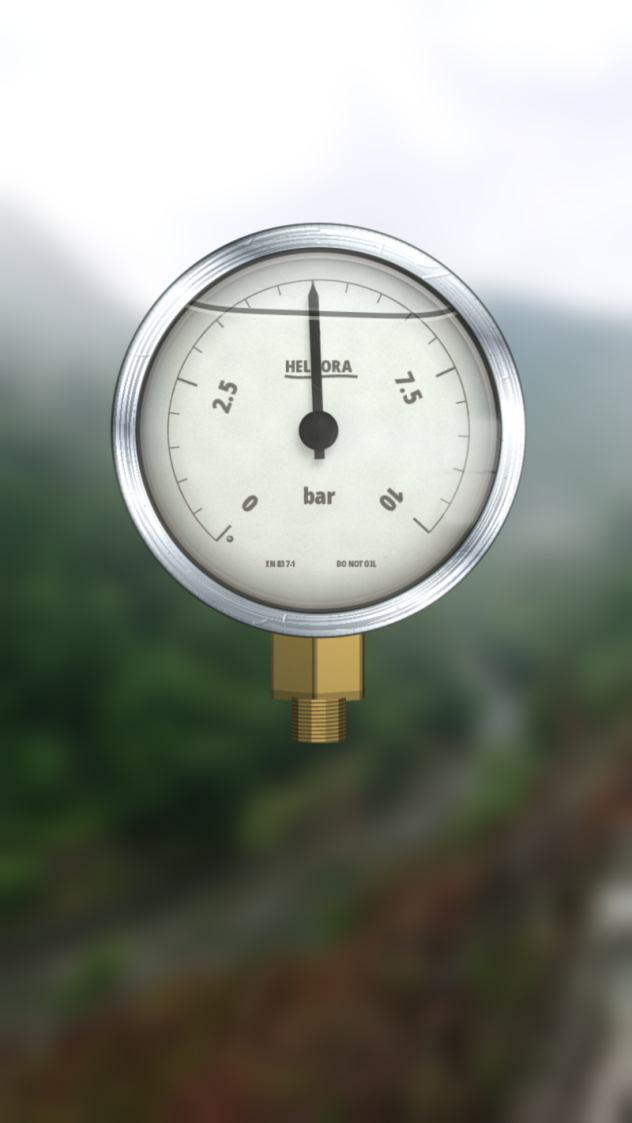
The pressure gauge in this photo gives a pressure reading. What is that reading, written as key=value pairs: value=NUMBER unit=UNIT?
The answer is value=5 unit=bar
